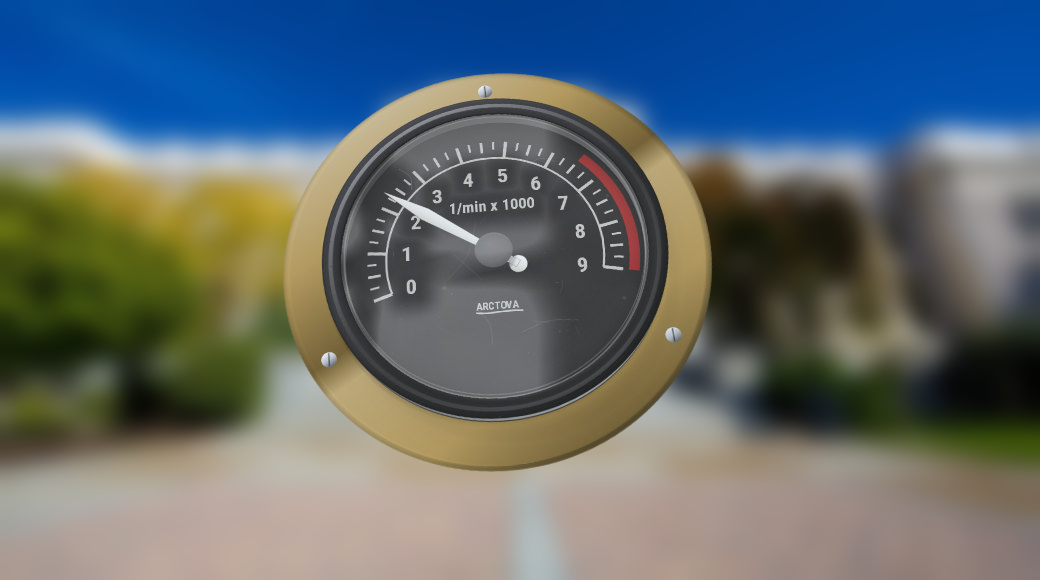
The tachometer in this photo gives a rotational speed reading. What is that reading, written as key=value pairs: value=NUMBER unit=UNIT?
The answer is value=2250 unit=rpm
